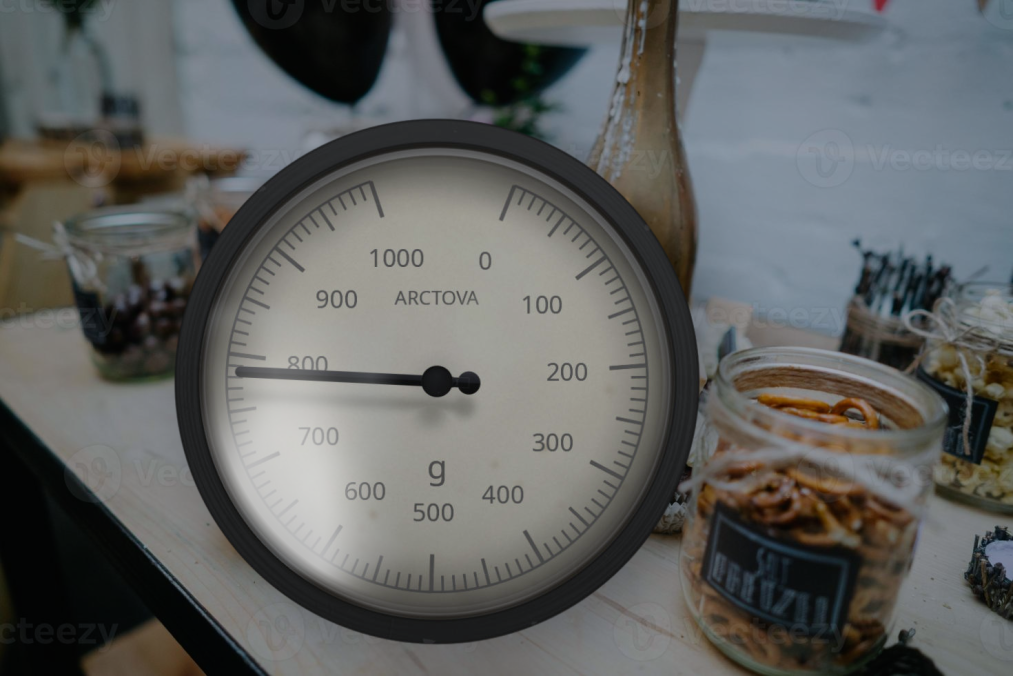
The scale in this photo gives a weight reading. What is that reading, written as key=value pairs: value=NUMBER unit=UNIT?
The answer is value=785 unit=g
